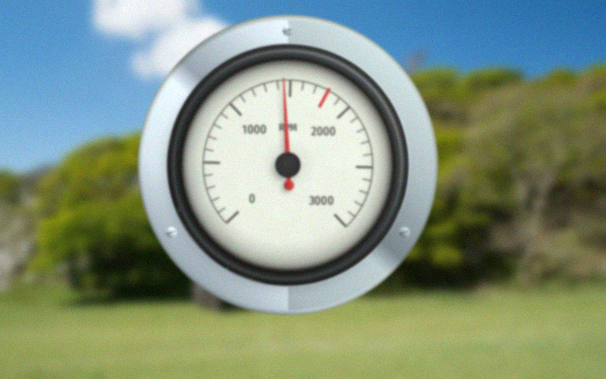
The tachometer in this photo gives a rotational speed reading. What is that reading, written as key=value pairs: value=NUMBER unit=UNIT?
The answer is value=1450 unit=rpm
